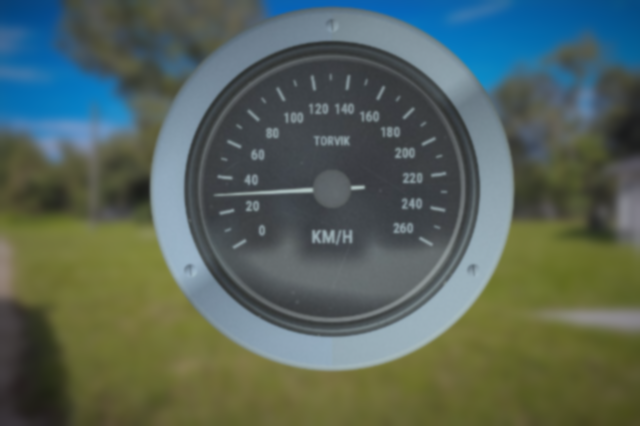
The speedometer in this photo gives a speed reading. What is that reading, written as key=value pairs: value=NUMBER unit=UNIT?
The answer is value=30 unit=km/h
